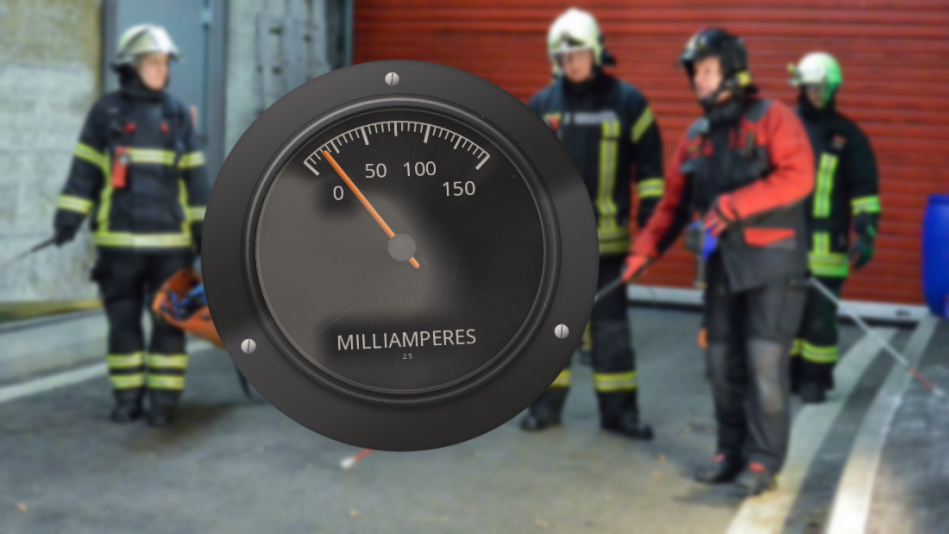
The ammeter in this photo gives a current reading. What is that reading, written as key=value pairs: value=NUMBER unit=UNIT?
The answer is value=15 unit=mA
